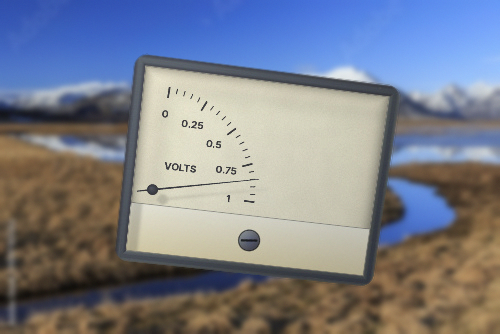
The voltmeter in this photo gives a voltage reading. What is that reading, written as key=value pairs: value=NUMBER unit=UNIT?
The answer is value=0.85 unit=V
